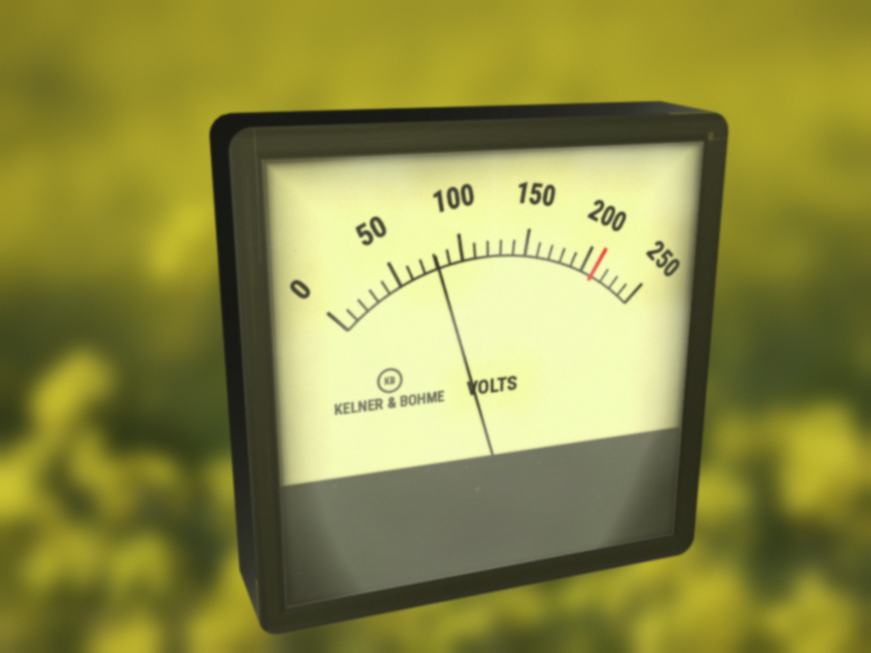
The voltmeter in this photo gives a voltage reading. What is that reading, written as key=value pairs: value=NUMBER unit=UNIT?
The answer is value=80 unit=V
